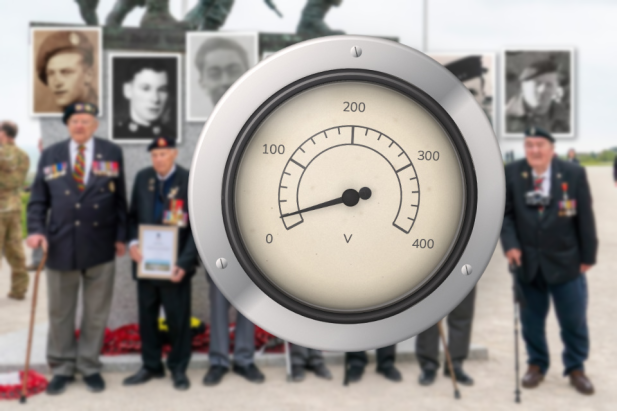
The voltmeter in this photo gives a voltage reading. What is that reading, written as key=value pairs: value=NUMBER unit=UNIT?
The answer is value=20 unit=V
